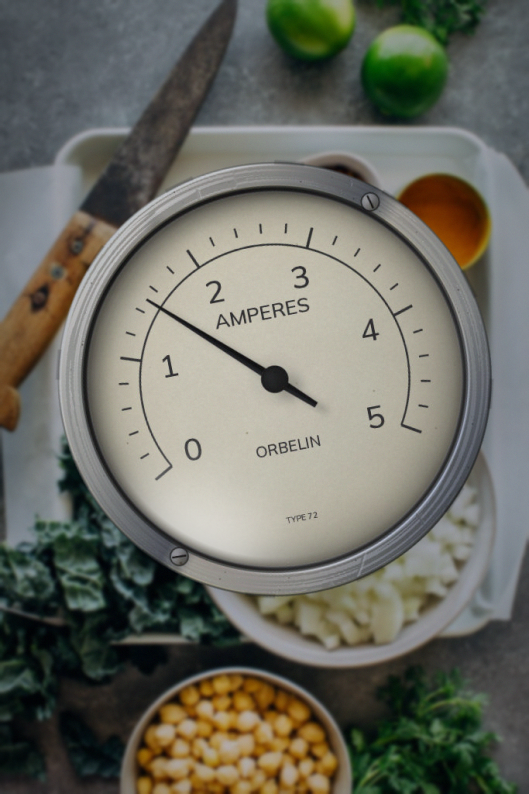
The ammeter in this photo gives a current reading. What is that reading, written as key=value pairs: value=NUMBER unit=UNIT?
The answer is value=1.5 unit=A
